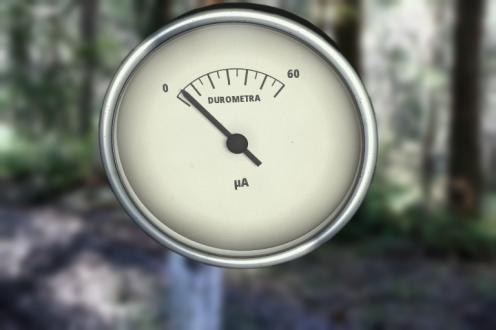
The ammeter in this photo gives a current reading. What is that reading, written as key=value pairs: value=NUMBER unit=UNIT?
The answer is value=5 unit=µA
